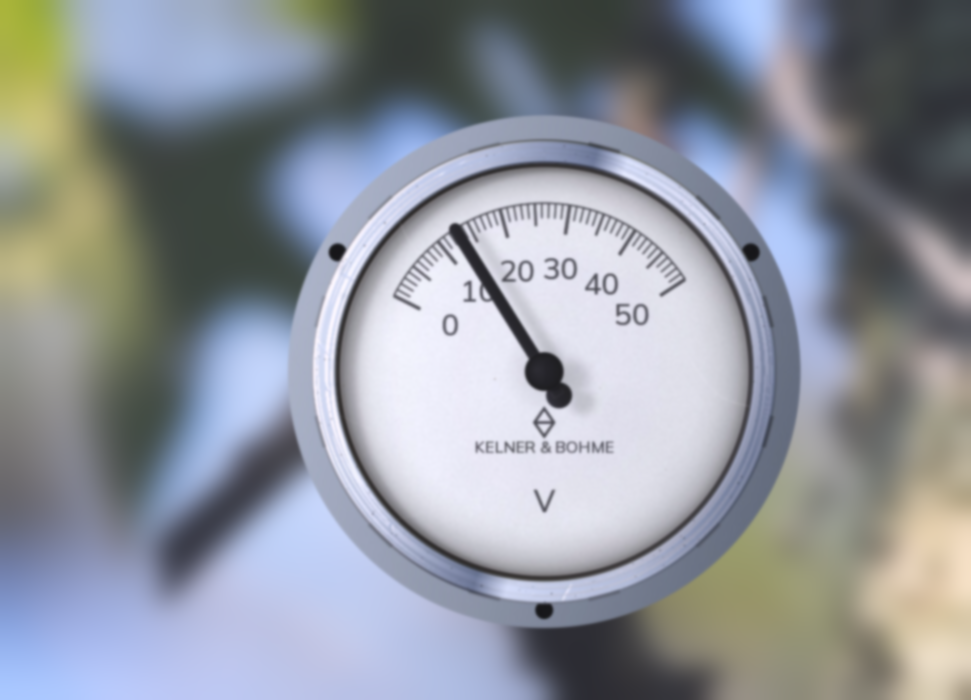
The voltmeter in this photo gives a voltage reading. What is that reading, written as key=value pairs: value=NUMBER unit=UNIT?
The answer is value=13 unit=V
